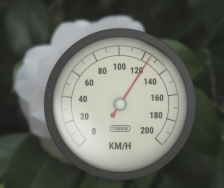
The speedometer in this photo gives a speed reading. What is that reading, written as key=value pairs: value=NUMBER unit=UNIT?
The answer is value=125 unit=km/h
